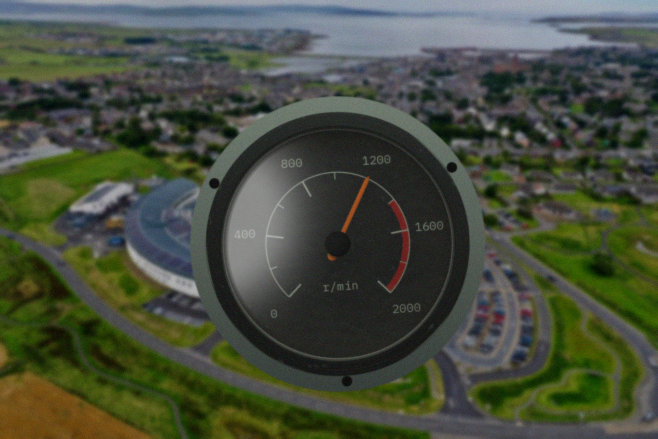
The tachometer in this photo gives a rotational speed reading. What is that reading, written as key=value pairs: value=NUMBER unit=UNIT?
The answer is value=1200 unit=rpm
